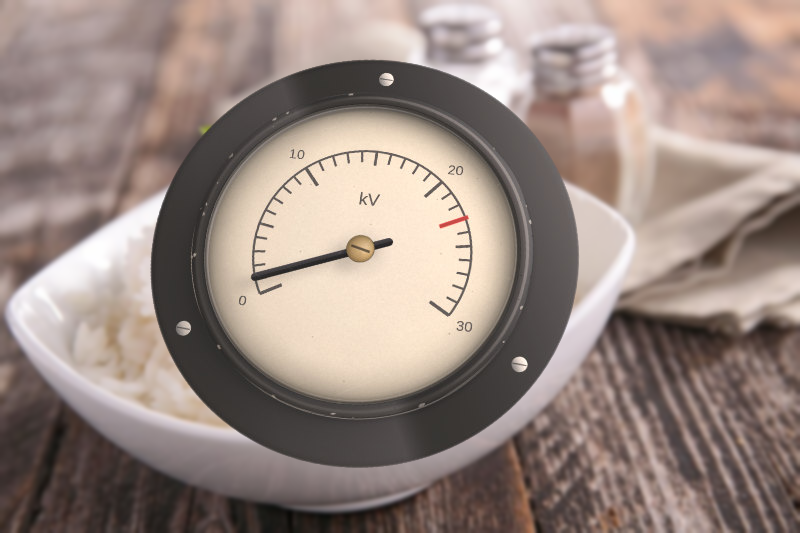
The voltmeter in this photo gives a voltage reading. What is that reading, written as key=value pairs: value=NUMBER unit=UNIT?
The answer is value=1 unit=kV
